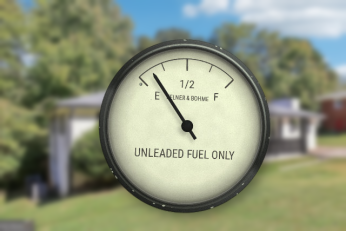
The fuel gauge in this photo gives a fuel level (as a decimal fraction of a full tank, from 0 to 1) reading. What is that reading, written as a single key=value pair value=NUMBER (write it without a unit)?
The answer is value=0.125
